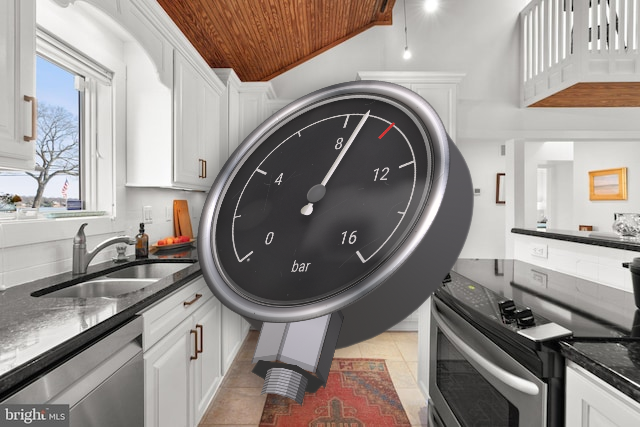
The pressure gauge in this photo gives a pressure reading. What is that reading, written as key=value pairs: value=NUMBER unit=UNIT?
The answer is value=9 unit=bar
